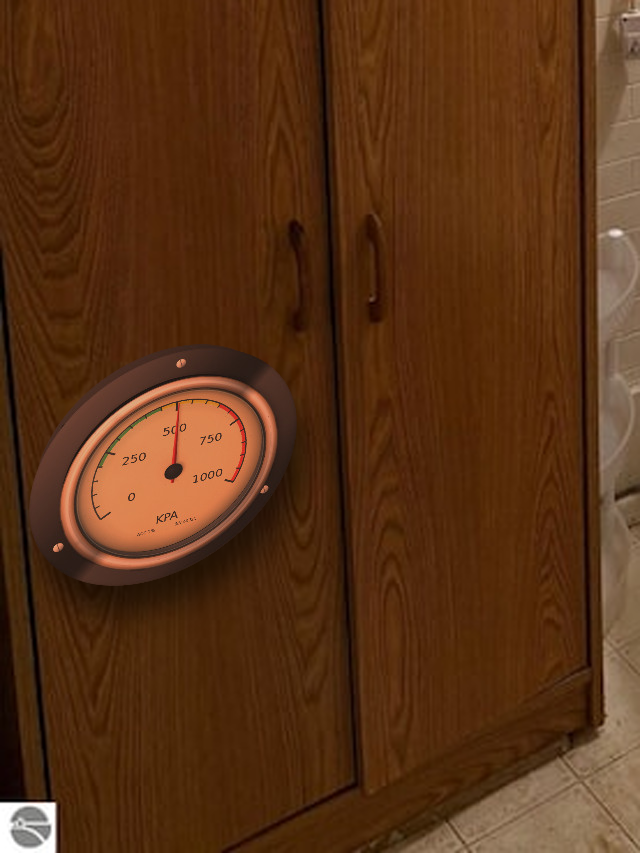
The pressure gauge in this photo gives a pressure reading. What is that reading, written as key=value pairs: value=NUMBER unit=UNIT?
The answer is value=500 unit=kPa
